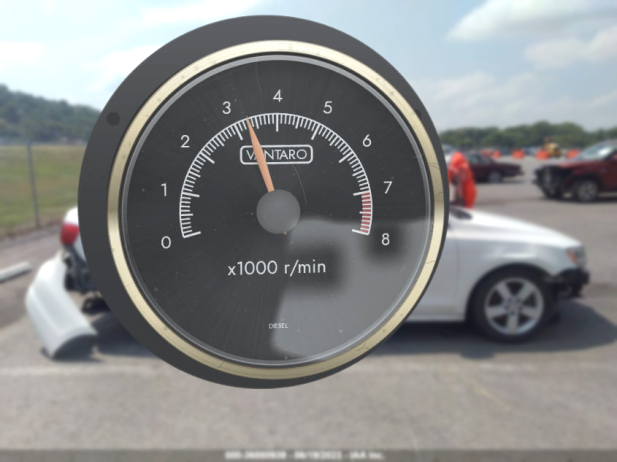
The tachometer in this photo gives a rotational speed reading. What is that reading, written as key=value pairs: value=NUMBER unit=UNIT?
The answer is value=3300 unit=rpm
